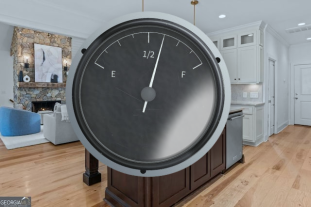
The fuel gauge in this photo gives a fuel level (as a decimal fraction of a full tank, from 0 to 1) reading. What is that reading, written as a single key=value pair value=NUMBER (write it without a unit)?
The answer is value=0.625
